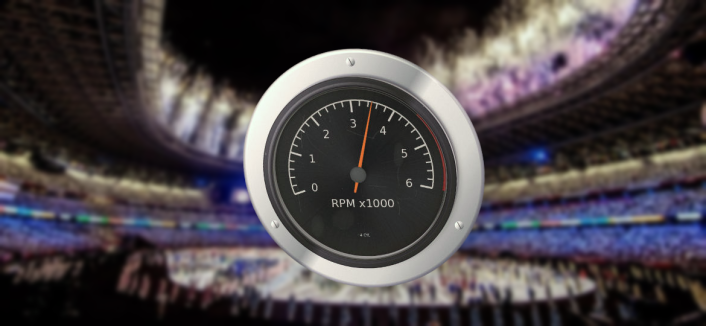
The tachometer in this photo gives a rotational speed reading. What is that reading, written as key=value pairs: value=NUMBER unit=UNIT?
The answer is value=3500 unit=rpm
